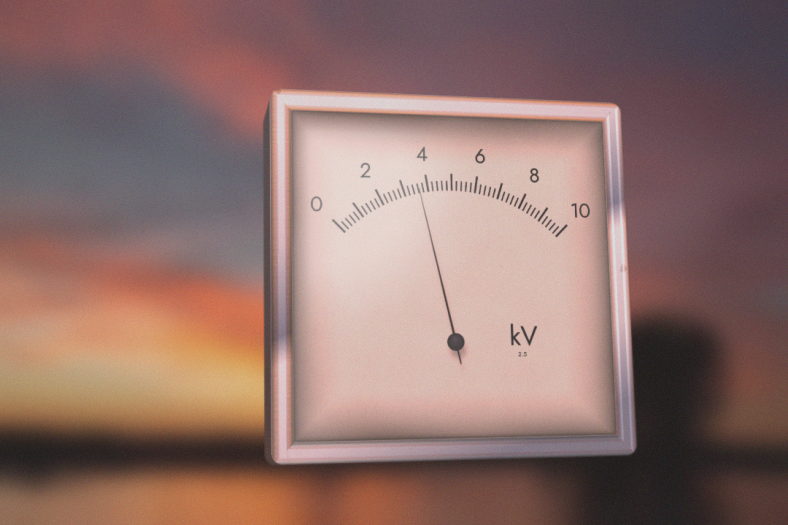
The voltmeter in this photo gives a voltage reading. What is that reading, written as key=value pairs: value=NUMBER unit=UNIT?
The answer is value=3.6 unit=kV
